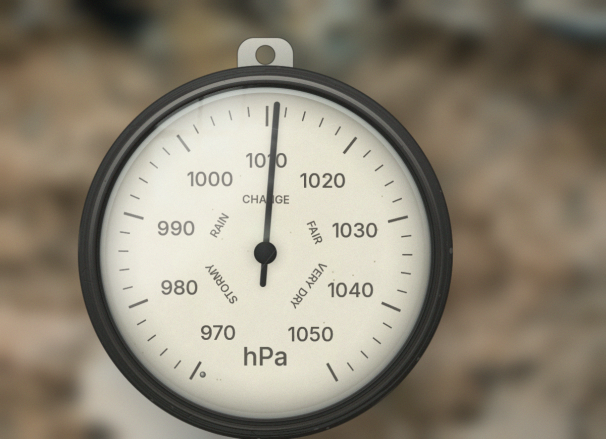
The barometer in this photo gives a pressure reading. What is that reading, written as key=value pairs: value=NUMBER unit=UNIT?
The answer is value=1011 unit=hPa
